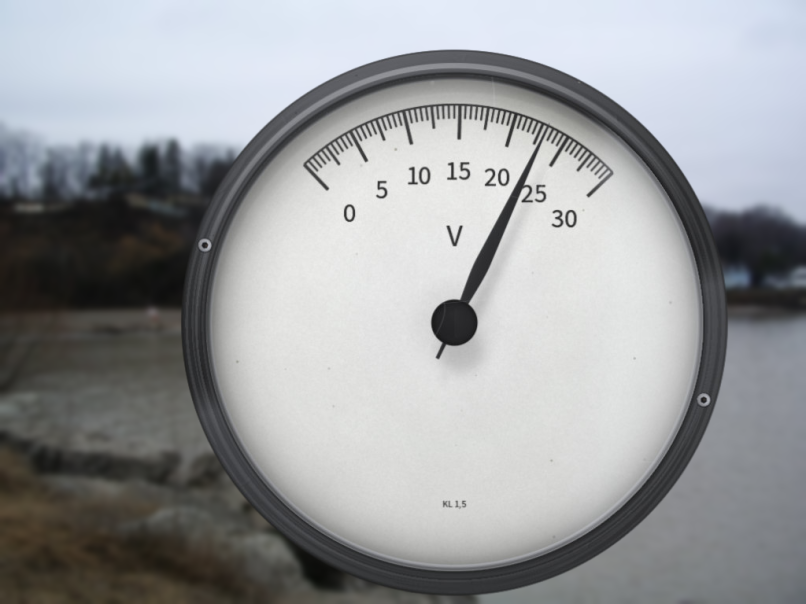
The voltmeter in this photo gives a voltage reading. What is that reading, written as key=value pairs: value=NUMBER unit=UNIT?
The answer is value=23 unit=V
